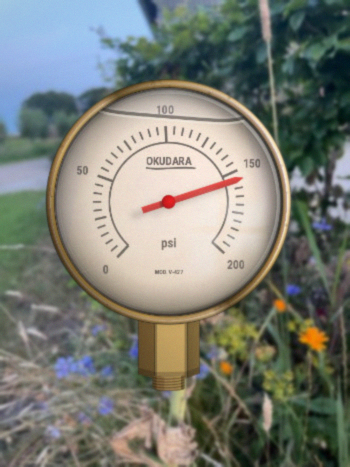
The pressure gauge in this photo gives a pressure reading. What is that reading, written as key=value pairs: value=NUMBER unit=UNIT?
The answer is value=155 unit=psi
